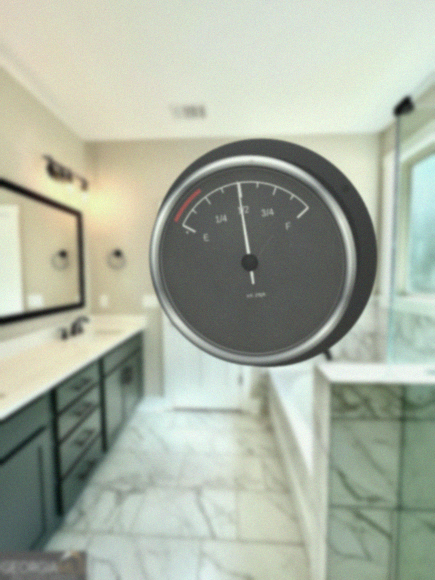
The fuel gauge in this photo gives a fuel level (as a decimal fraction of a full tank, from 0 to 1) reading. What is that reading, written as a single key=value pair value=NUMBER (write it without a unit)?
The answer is value=0.5
